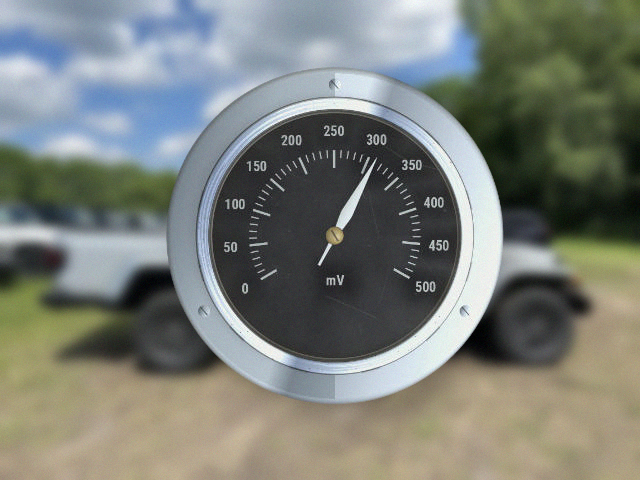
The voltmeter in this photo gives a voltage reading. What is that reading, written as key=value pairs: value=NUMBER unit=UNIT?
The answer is value=310 unit=mV
